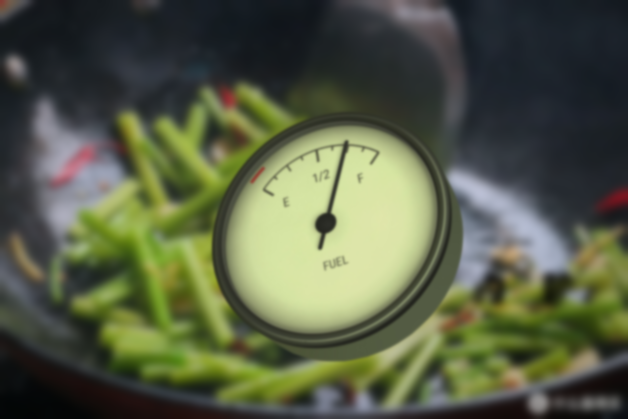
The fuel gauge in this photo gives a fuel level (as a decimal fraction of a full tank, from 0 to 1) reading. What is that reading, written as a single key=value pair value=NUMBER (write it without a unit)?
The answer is value=0.75
